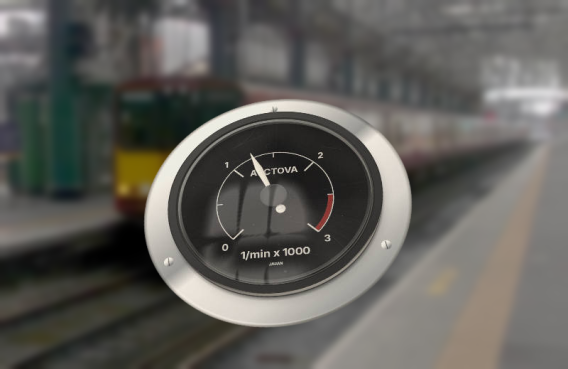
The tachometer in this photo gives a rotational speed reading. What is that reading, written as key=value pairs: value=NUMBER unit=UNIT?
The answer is value=1250 unit=rpm
